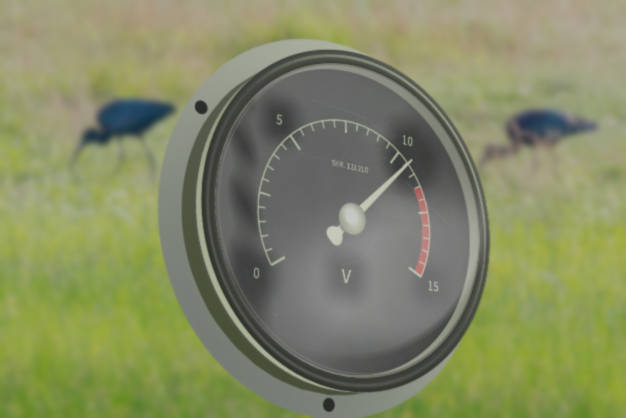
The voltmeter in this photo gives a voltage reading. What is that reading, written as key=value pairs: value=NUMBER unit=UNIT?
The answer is value=10.5 unit=V
